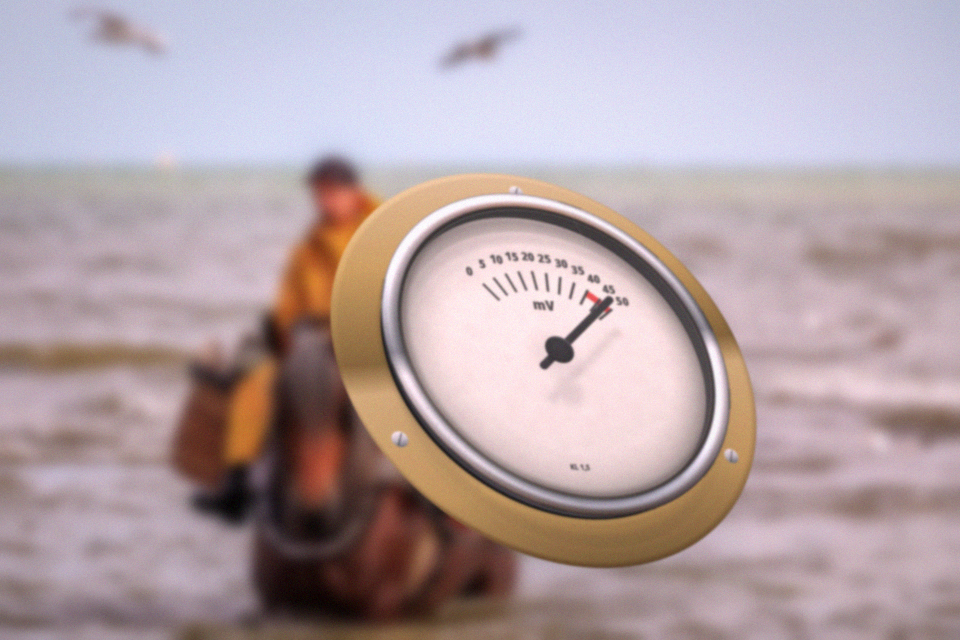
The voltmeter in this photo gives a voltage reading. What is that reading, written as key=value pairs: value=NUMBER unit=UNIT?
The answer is value=47.5 unit=mV
